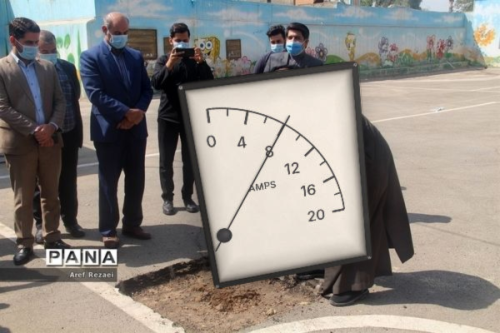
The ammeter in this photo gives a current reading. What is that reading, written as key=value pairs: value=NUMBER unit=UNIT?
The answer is value=8 unit=A
